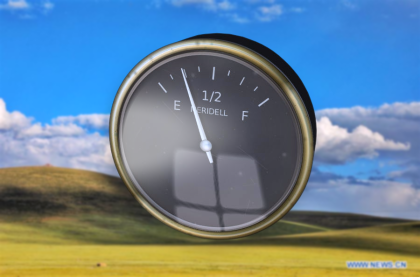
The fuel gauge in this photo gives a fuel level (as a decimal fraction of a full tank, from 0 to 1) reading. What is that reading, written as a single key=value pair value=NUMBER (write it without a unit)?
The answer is value=0.25
